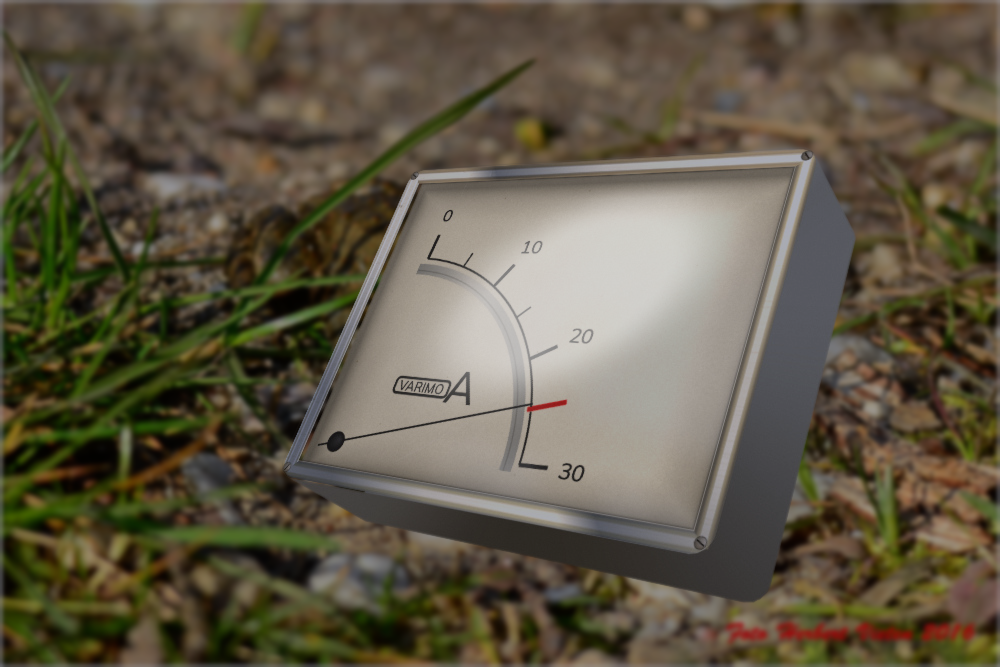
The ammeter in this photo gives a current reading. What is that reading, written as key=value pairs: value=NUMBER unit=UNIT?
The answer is value=25 unit=A
